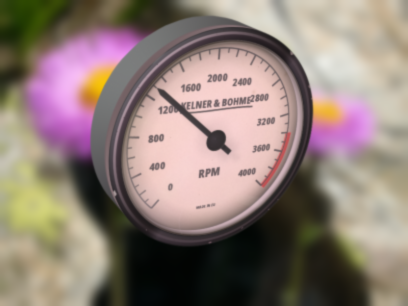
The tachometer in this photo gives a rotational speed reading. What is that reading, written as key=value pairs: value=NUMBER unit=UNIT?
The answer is value=1300 unit=rpm
